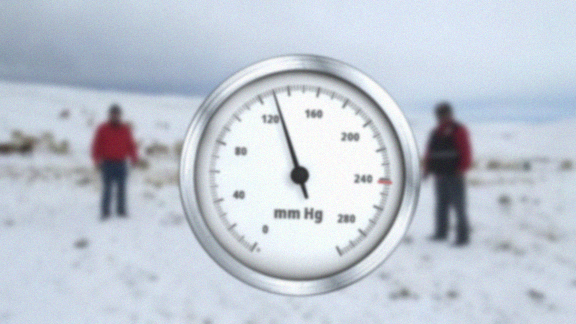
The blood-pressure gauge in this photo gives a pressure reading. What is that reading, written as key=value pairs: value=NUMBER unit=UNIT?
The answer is value=130 unit=mmHg
